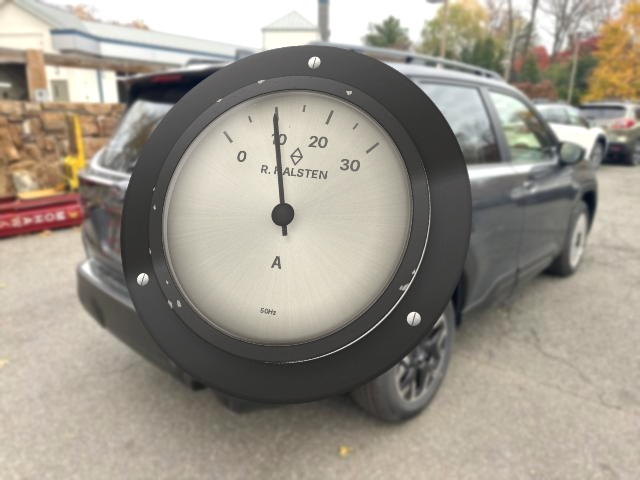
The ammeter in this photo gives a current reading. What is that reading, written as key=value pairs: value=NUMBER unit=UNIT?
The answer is value=10 unit=A
